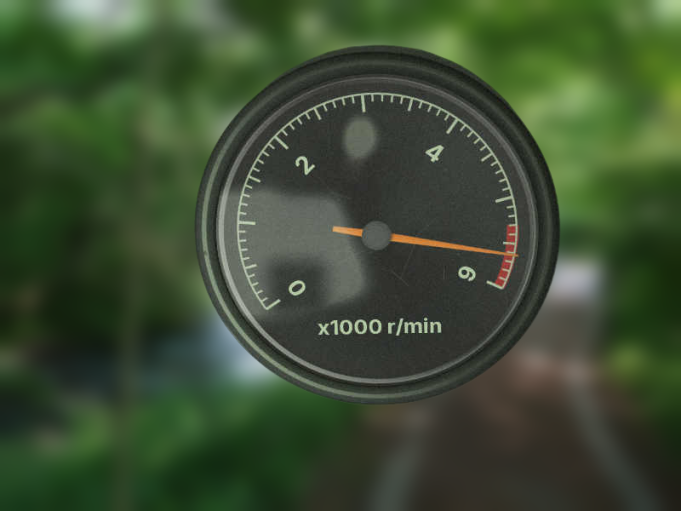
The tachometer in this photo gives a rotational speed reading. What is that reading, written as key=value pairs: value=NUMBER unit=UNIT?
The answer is value=5600 unit=rpm
